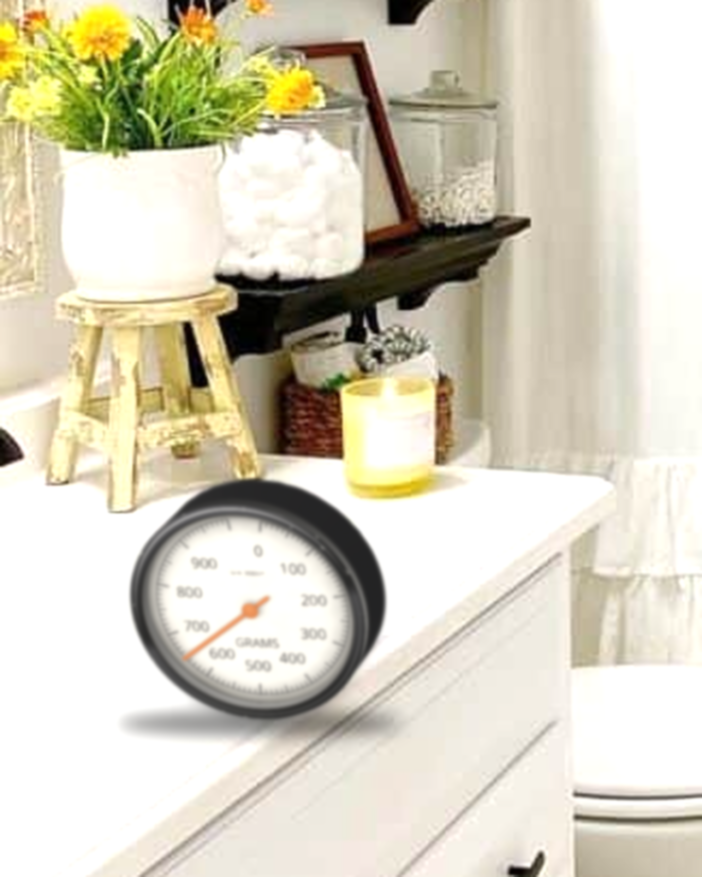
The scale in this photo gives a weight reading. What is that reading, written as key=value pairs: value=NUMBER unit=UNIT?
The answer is value=650 unit=g
